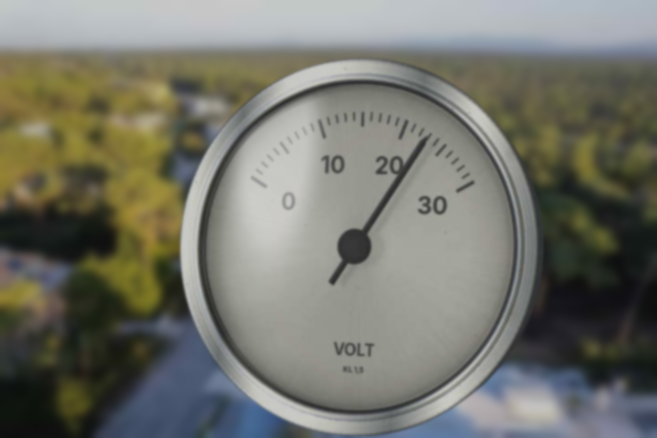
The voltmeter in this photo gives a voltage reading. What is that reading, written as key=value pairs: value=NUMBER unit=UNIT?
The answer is value=23 unit=V
